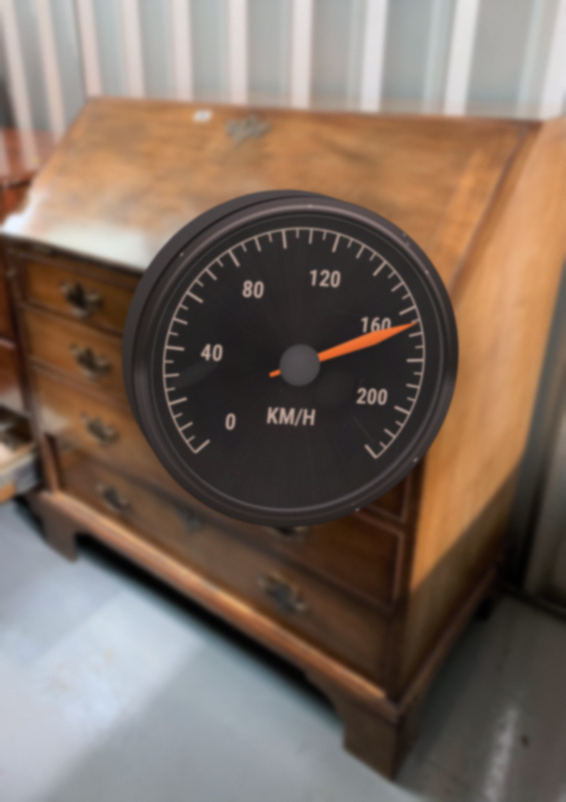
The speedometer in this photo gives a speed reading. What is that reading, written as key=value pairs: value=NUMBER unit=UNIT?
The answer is value=165 unit=km/h
